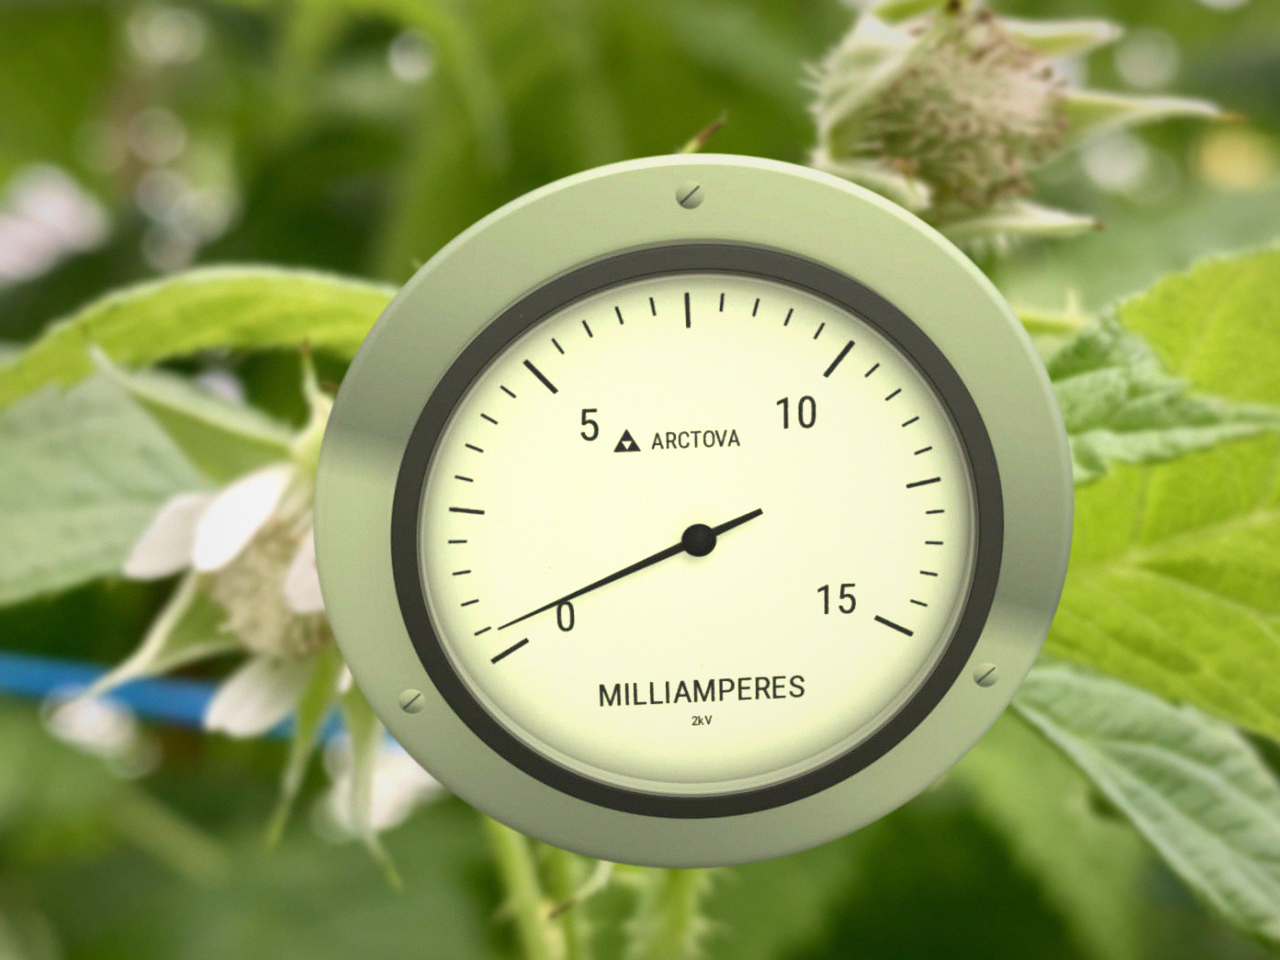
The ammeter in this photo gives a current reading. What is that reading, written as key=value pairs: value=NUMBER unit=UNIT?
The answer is value=0.5 unit=mA
